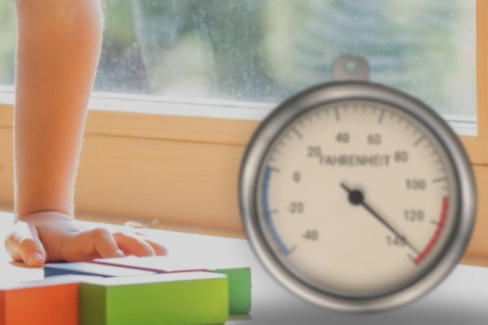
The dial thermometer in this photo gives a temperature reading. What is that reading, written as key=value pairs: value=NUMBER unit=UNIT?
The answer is value=136 unit=°F
